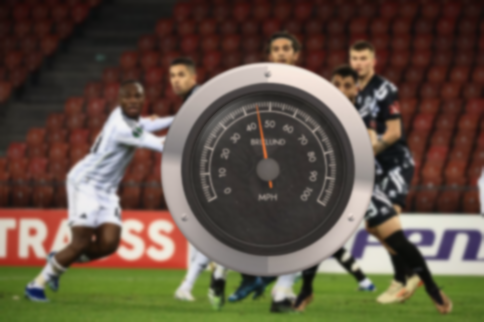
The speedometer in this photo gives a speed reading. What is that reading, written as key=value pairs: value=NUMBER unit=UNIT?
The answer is value=45 unit=mph
